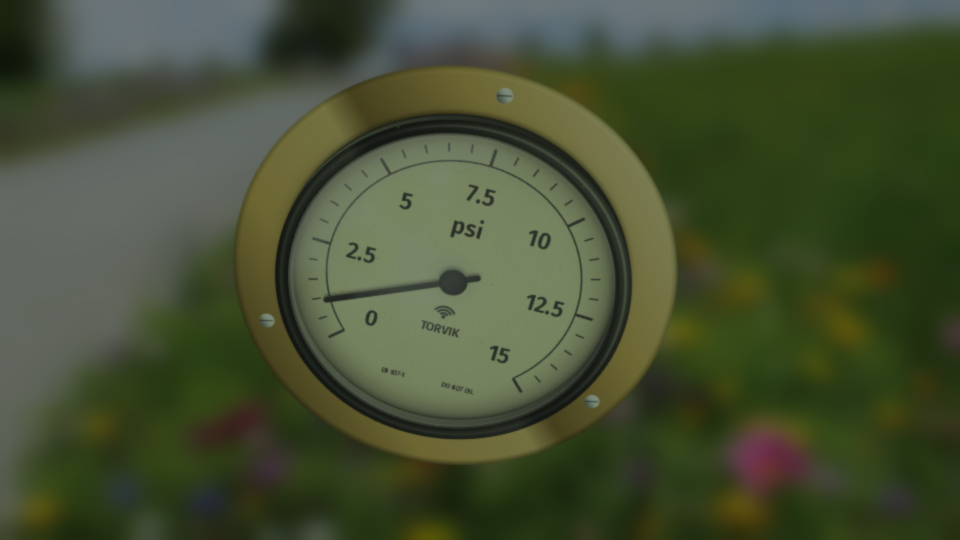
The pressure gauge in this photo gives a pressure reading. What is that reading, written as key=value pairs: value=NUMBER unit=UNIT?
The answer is value=1 unit=psi
